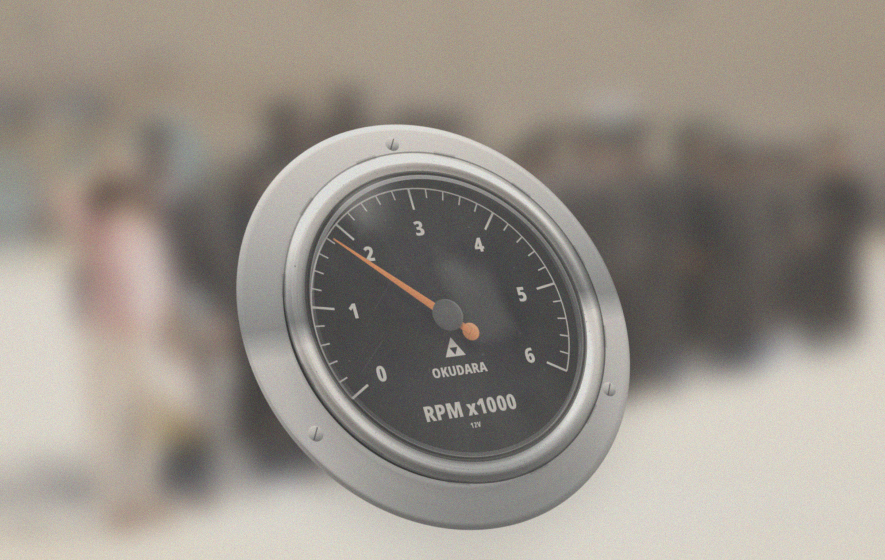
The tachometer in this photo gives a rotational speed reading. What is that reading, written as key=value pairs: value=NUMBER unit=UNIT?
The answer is value=1800 unit=rpm
